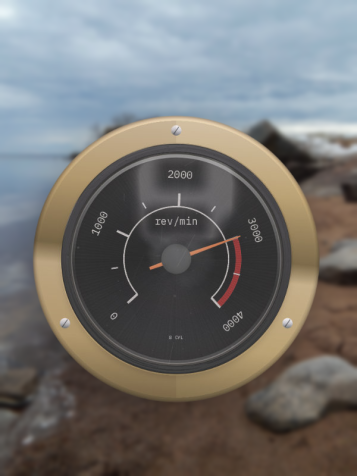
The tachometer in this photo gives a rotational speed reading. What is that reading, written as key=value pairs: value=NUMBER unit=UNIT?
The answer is value=3000 unit=rpm
